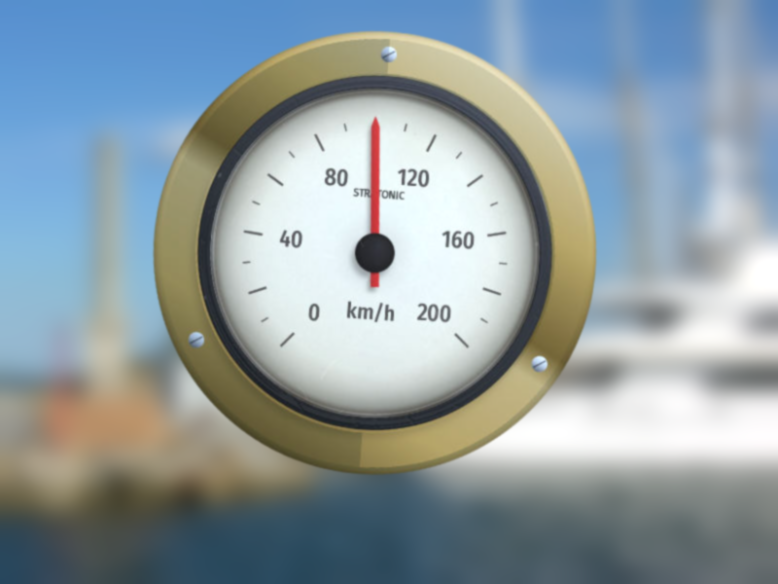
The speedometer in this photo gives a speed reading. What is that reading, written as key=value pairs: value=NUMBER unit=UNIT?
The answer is value=100 unit=km/h
